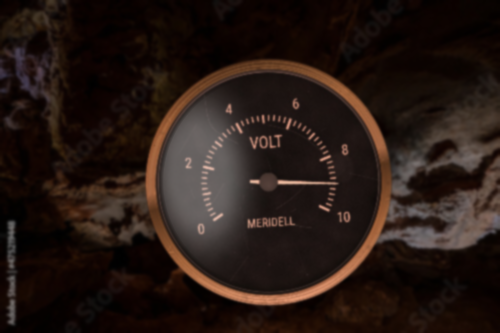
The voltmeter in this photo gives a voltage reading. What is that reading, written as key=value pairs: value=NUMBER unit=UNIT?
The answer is value=9 unit=V
